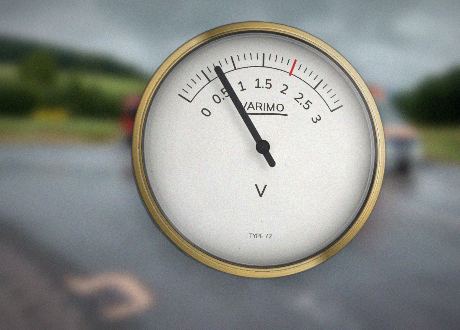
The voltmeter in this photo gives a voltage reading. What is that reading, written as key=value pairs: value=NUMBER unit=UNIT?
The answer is value=0.7 unit=V
